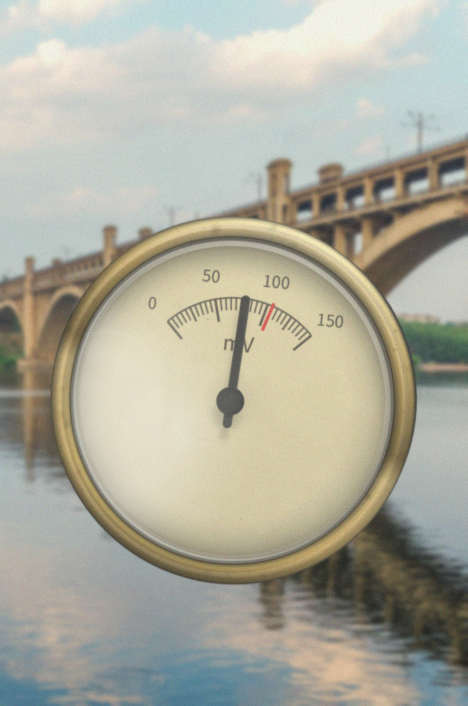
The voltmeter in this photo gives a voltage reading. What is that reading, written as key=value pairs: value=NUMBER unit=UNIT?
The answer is value=80 unit=mV
